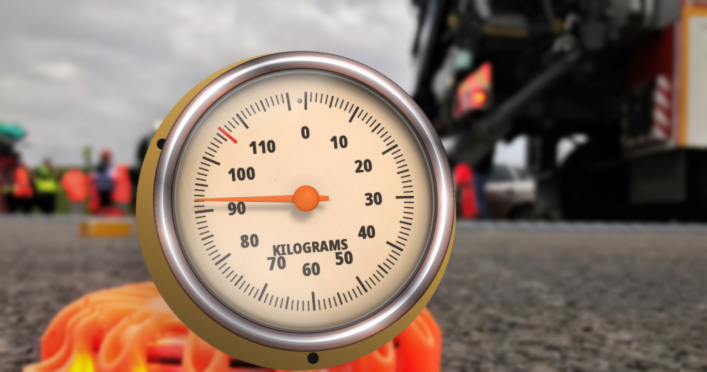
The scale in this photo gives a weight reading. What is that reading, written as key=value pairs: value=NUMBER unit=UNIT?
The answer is value=92 unit=kg
